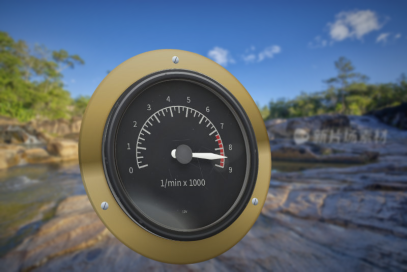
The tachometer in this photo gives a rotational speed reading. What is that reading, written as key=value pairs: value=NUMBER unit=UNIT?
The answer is value=8500 unit=rpm
